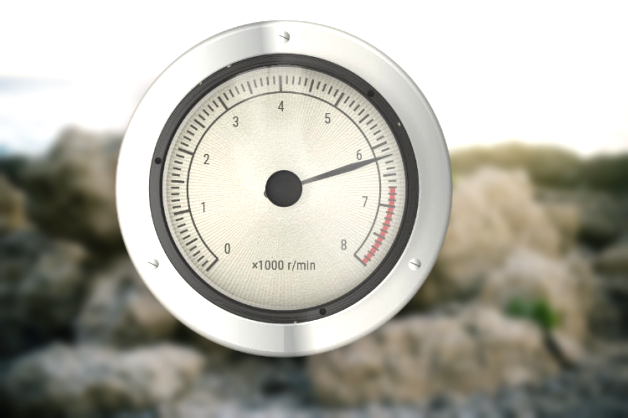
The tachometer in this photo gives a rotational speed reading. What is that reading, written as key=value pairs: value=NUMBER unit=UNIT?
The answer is value=6200 unit=rpm
